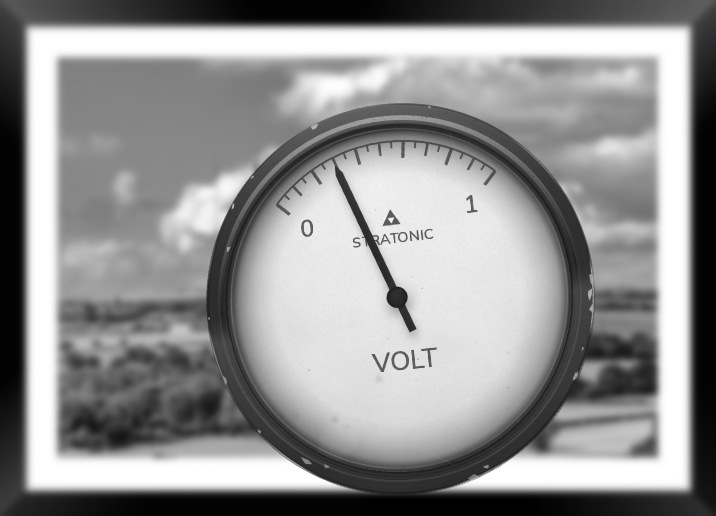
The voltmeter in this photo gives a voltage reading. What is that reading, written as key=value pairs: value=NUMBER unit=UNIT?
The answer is value=0.3 unit=V
